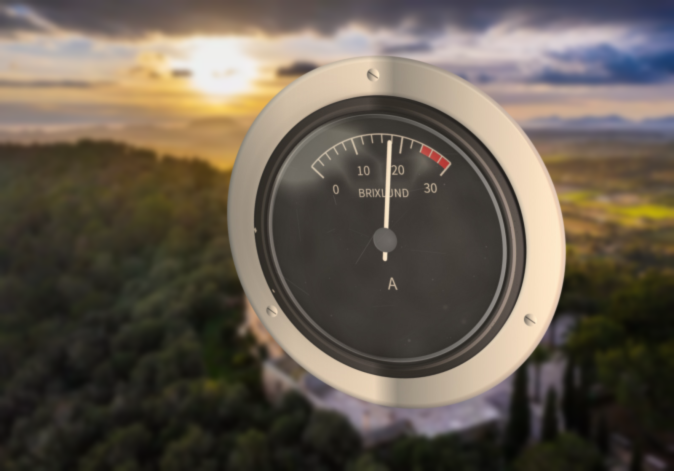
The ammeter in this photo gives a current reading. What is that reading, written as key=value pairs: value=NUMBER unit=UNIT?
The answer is value=18 unit=A
